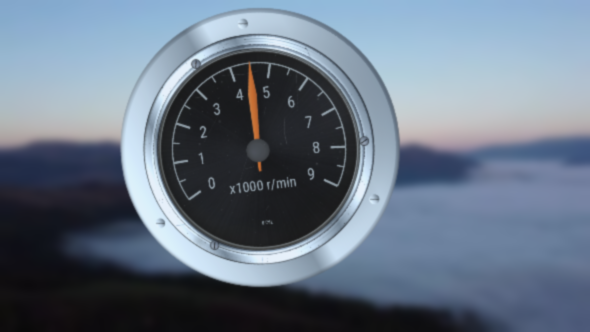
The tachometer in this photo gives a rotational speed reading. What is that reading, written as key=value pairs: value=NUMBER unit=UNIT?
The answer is value=4500 unit=rpm
